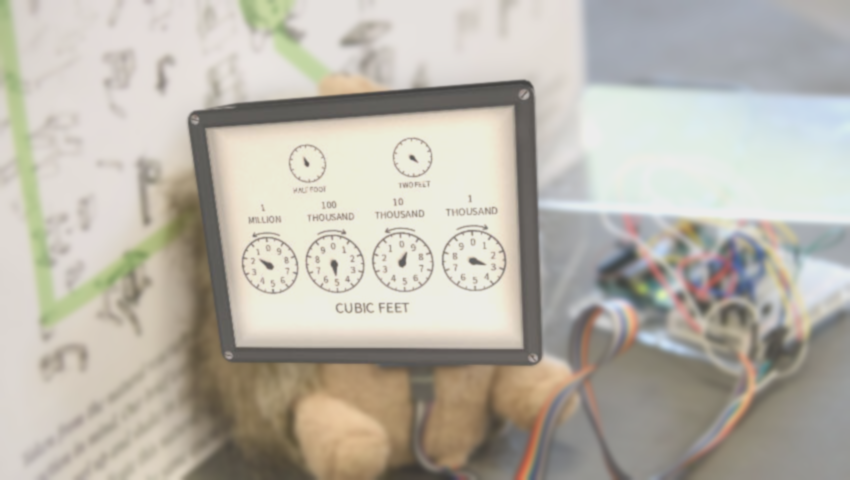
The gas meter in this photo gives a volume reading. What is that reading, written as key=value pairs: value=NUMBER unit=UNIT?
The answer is value=149300 unit=ft³
